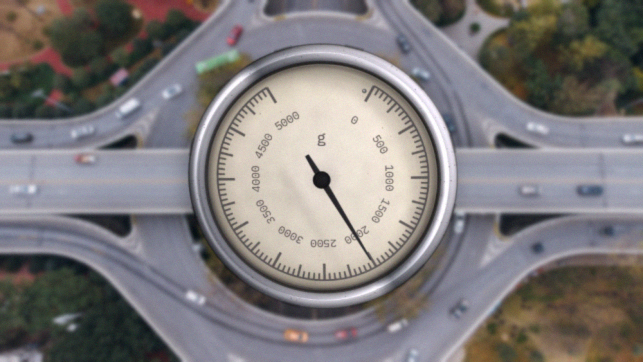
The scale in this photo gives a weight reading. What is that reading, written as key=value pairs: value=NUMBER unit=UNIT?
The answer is value=2000 unit=g
